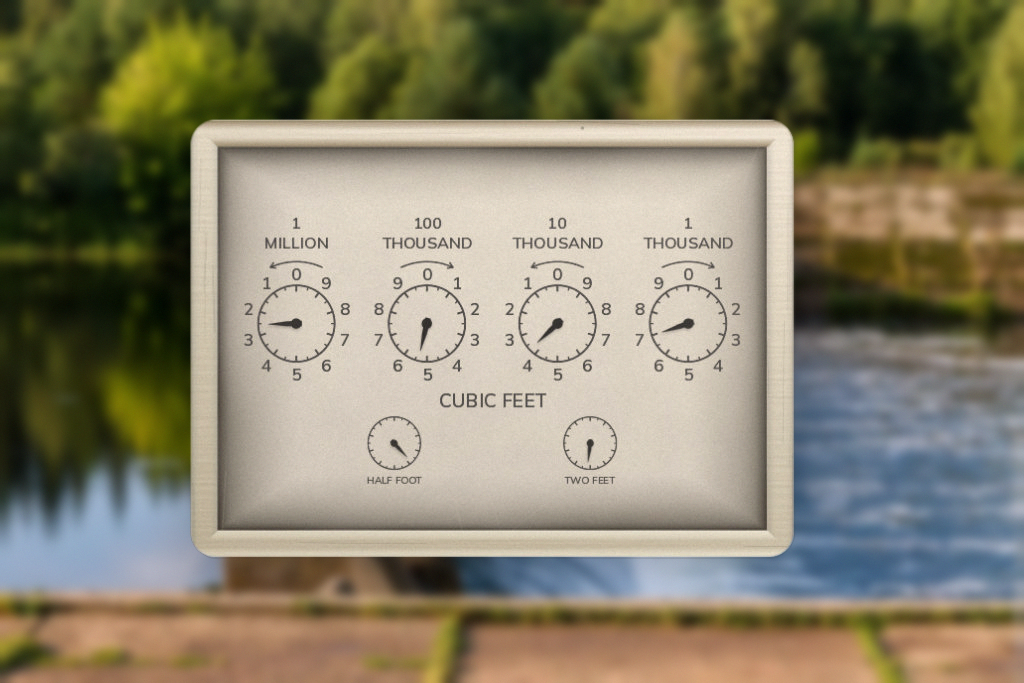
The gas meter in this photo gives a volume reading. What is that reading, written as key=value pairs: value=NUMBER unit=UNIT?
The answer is value=253700 unit=ft³
